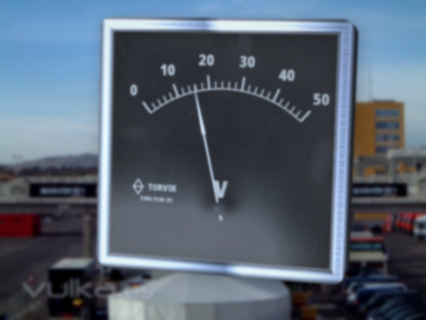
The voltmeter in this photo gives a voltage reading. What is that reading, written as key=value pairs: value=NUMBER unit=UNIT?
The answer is value=16 unit=V
